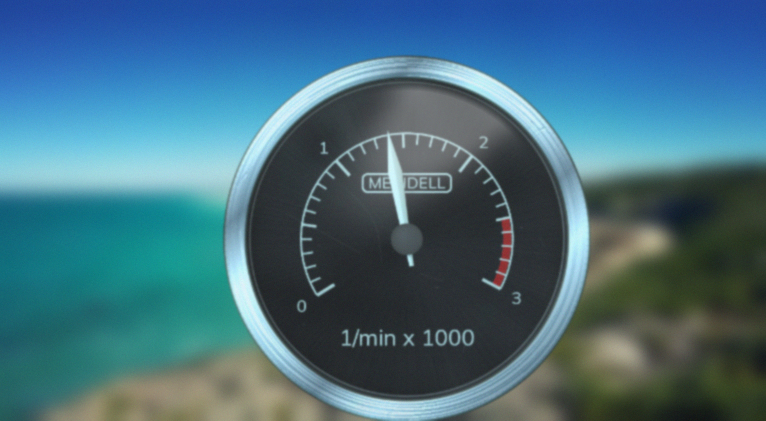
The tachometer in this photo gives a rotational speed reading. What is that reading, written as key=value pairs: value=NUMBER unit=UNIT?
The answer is value=1400 unit=rpm
